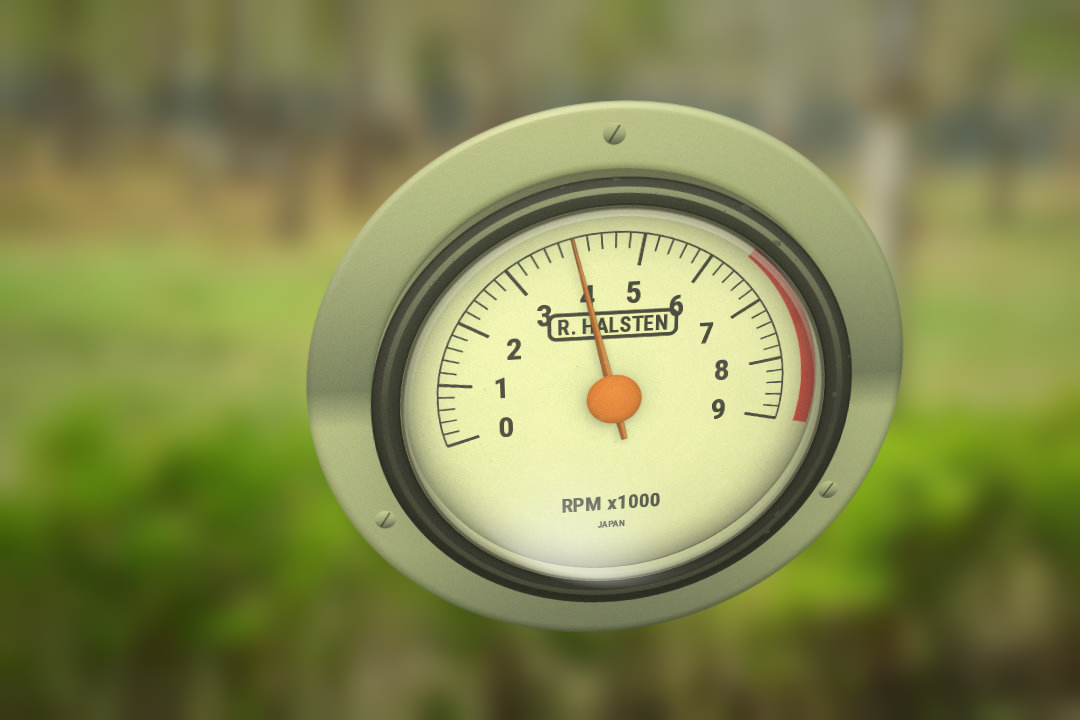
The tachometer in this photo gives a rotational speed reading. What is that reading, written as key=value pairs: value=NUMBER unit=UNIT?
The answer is value=4000 unit=rpm
